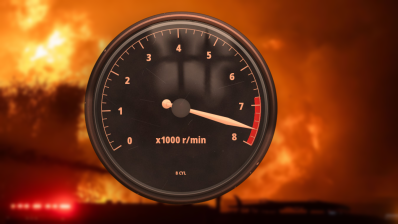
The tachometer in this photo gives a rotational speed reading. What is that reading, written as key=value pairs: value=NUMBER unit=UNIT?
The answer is value=7600 unit=rpm
